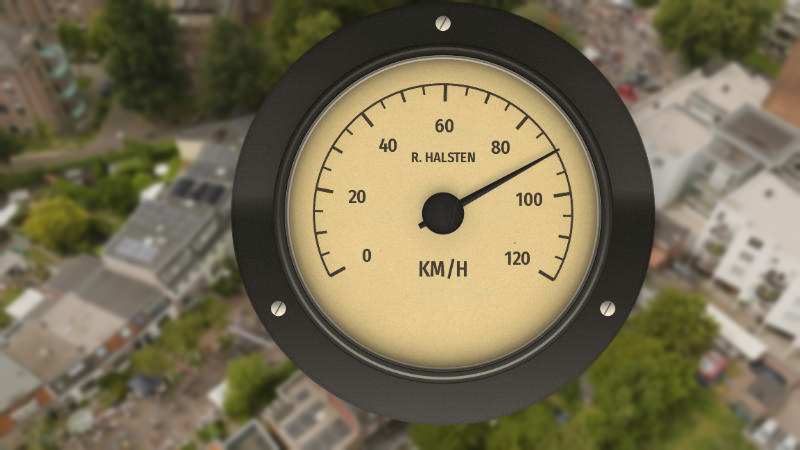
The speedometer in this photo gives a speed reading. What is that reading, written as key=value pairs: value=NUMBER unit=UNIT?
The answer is value=90 unit=km/h
